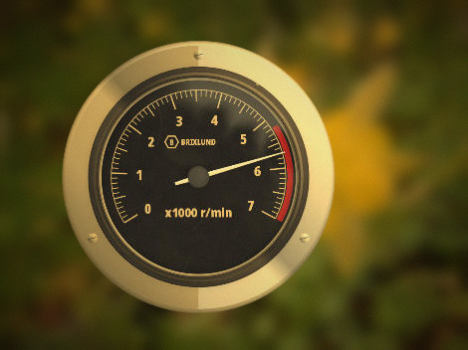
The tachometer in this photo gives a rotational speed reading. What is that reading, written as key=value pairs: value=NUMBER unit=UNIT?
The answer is value=5700 unit=rpm
